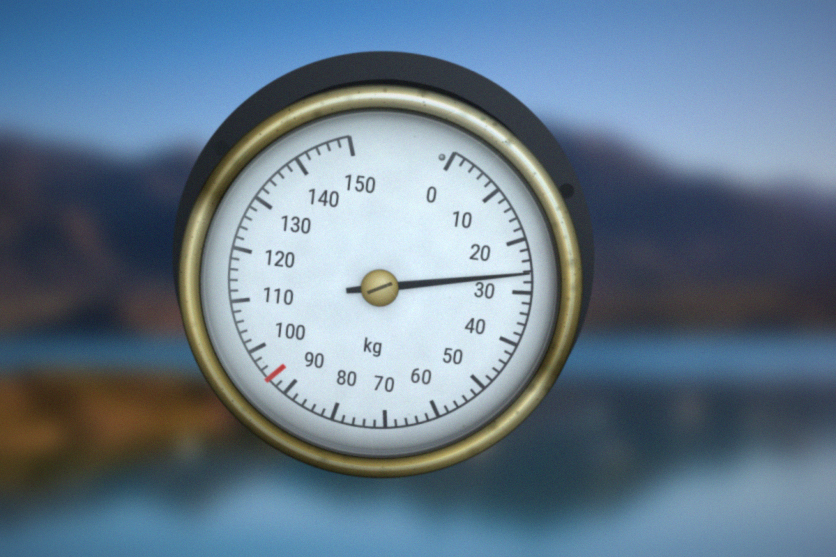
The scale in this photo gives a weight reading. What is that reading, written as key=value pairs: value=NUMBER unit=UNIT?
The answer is value=26 unit=kg
